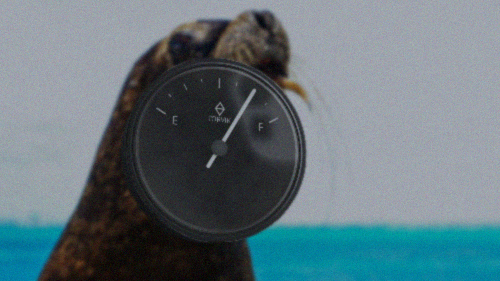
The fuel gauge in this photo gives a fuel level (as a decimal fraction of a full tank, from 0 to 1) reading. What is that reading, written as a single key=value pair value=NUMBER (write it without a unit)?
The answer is value=0.75
